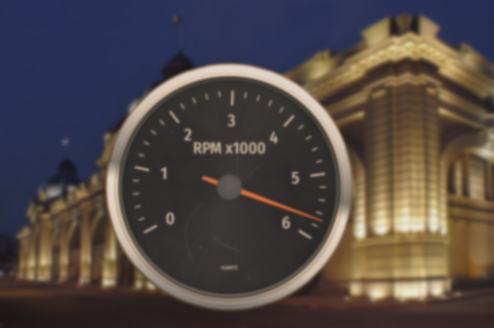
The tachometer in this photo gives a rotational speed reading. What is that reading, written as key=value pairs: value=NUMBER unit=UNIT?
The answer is value=5700 unit=rpm
